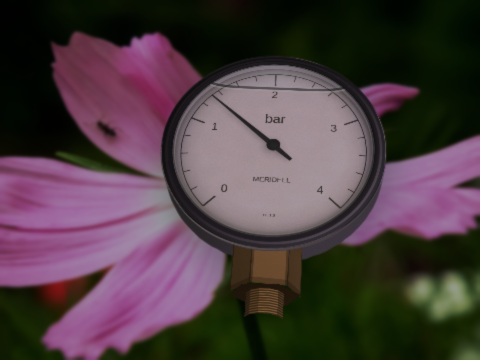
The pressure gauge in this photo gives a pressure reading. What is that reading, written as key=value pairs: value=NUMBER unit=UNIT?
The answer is value=1.3 unit=bar
